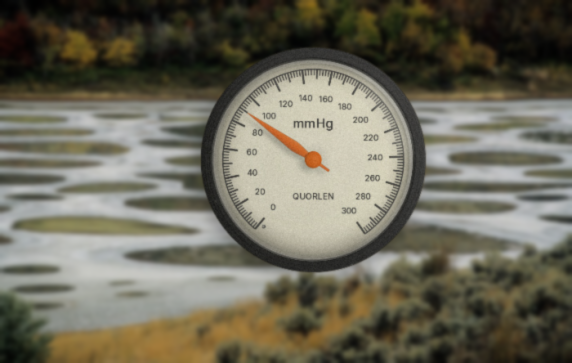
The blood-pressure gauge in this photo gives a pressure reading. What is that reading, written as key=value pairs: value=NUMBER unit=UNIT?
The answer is value=90 unit=mmHg
